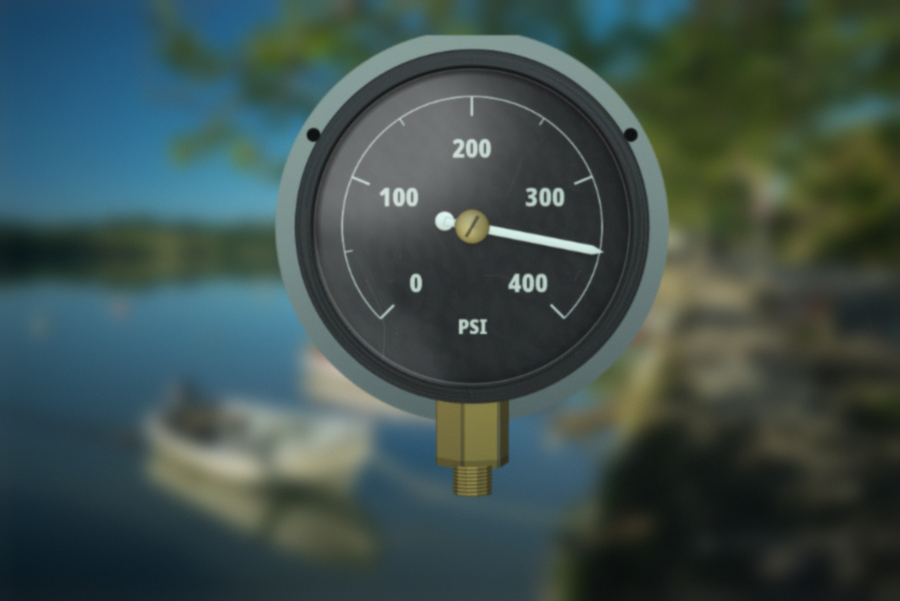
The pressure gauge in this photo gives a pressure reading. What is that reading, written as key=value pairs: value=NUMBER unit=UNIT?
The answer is value=350 unit=psi
